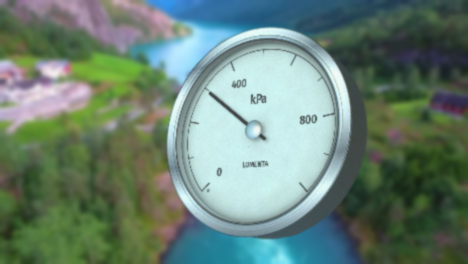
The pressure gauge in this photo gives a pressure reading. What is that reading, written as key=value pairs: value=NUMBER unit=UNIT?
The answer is value=300 unit=kPa
